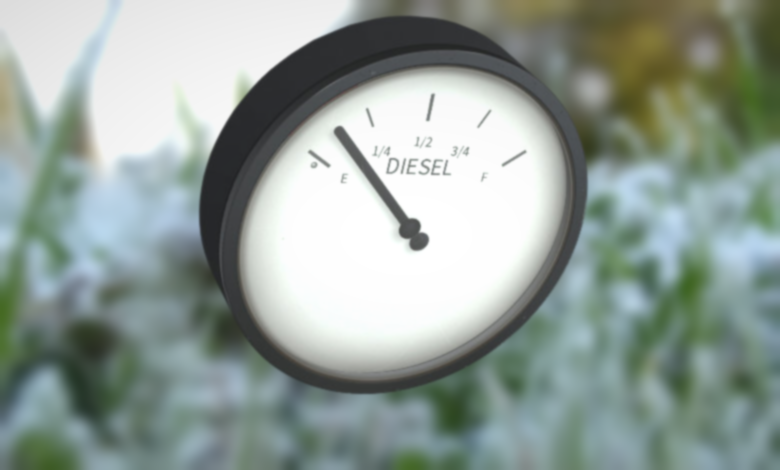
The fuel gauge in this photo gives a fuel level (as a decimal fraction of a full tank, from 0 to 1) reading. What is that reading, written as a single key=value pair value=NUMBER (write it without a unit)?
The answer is value=0.125
